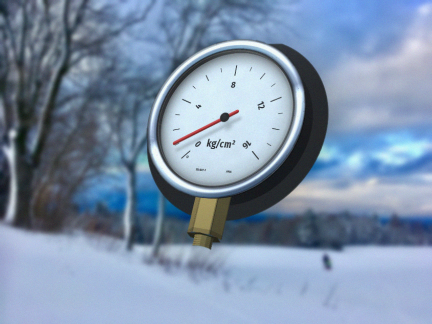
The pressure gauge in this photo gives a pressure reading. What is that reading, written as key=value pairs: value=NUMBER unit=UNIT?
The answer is value=1 unit=kg/cm²
